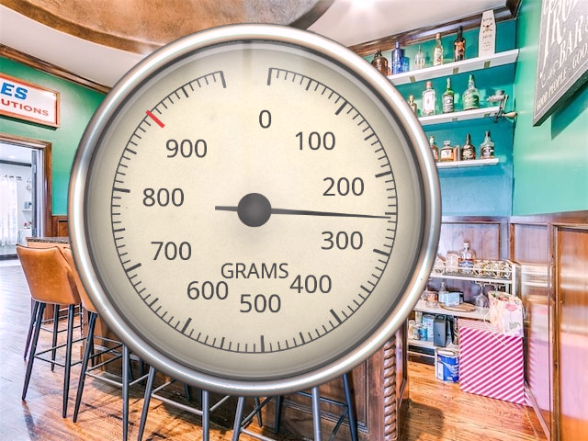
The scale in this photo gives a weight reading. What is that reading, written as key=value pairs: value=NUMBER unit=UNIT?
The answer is value=255 unit=g
